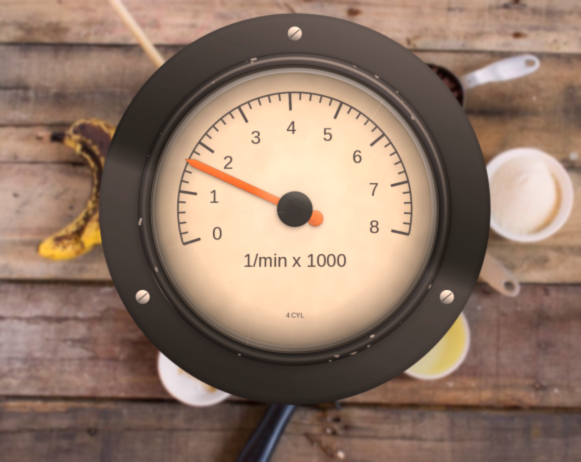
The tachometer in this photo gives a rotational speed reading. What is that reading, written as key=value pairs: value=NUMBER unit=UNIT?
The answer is value=1600 unit=rpm
